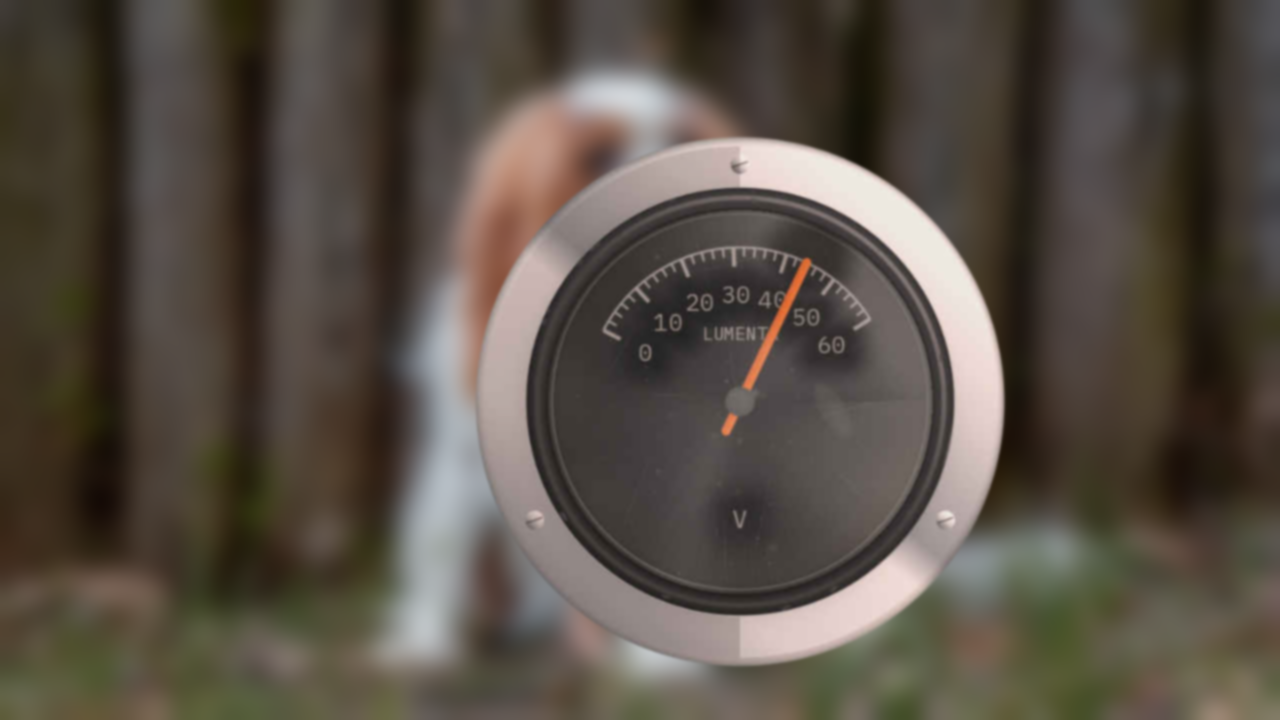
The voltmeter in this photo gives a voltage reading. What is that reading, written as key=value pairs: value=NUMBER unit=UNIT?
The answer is value=44 unit=V
